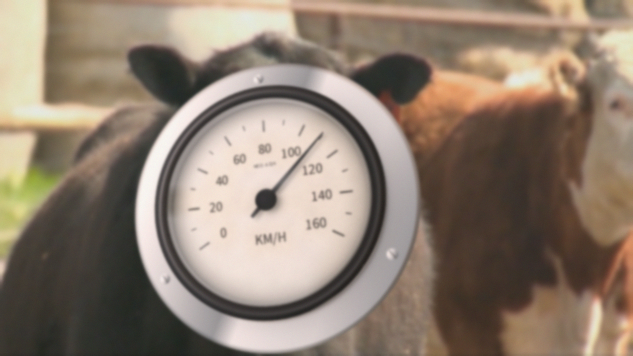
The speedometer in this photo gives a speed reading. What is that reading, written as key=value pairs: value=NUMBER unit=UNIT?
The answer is value=110 unit=km/h
